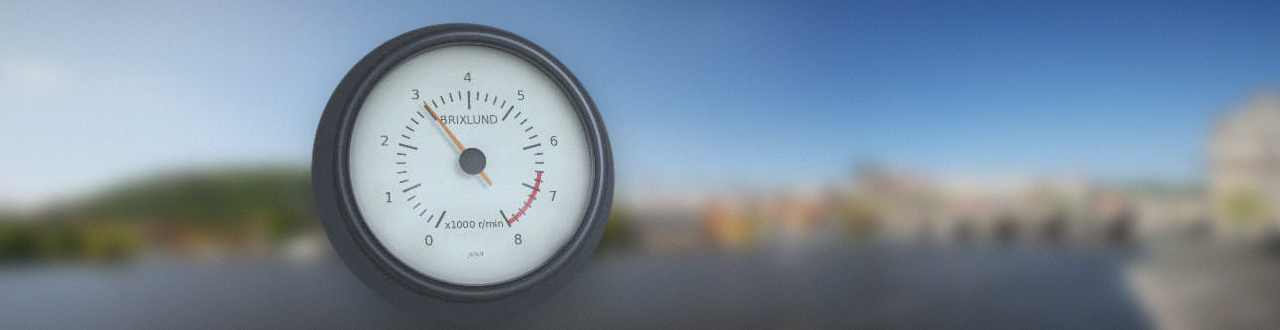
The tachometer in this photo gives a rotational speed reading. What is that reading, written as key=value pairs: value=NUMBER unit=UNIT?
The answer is value=3000 unit=rpm
